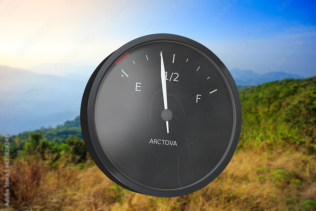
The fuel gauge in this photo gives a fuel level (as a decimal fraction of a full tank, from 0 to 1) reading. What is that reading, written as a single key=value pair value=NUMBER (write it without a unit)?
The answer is value=0.375
